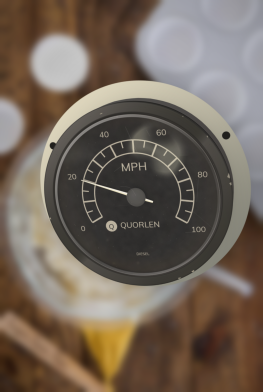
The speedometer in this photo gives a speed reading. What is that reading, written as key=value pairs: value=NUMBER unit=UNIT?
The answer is value=20 unit=mph
